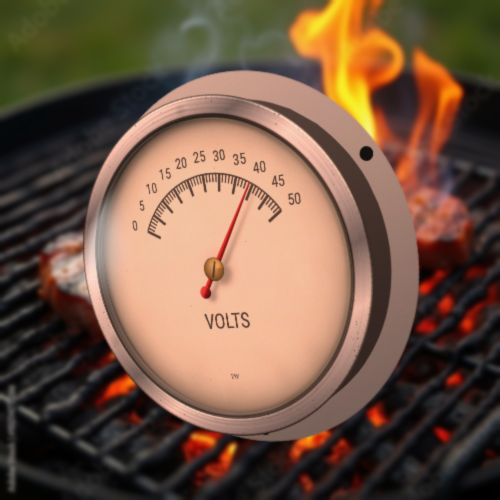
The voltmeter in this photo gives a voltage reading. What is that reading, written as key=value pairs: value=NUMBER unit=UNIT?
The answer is value=40 unit=V
